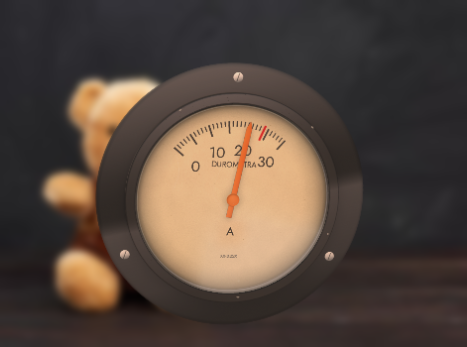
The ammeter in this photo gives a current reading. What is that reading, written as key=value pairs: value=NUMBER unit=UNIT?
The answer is value=20 unit=A
